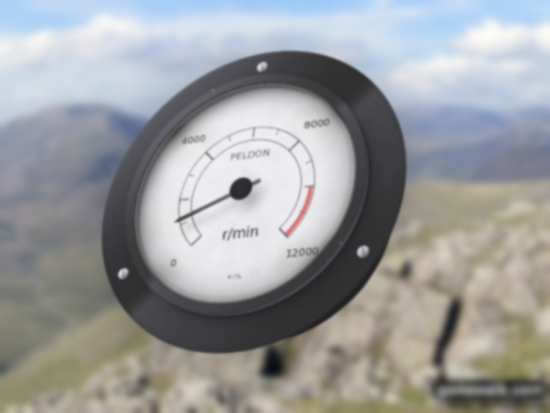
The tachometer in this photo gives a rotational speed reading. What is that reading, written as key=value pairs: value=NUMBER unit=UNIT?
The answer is value=1000 unit=rpm
